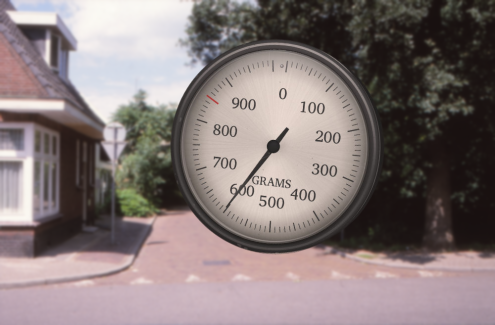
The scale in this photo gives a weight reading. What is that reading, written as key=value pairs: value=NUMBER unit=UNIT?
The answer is value=600 unit=g
